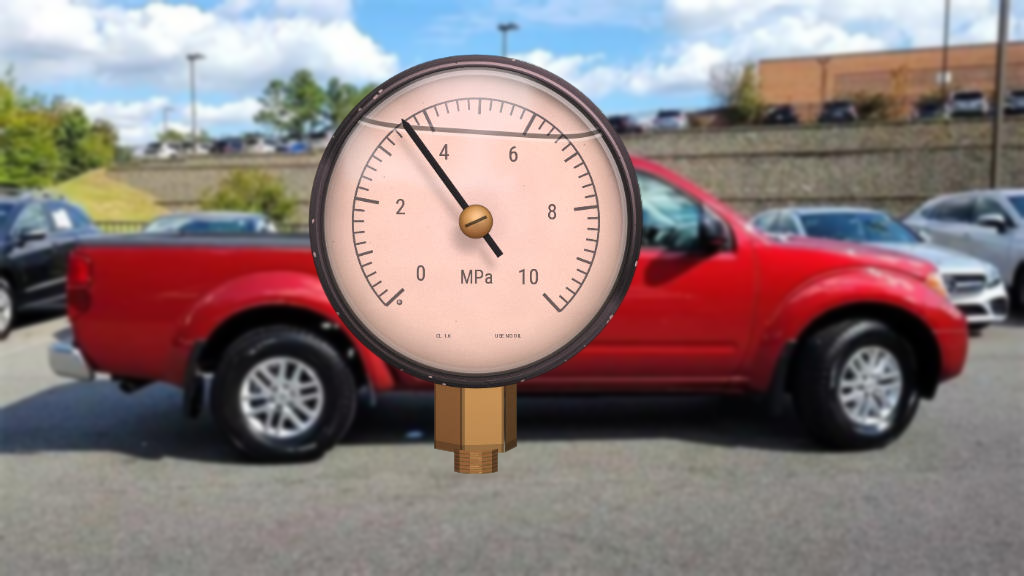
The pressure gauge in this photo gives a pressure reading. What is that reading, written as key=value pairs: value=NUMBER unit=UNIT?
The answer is value=3.6 unit=MPa
